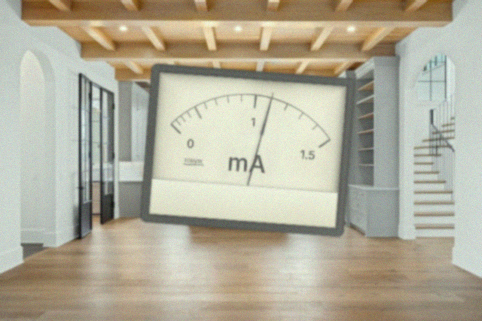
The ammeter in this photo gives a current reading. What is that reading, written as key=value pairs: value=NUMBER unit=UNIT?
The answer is value=1.1 unit=mA
